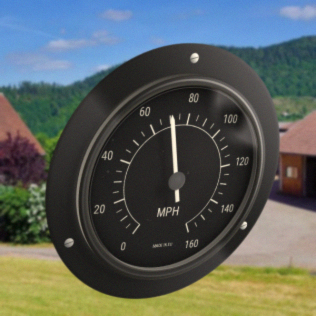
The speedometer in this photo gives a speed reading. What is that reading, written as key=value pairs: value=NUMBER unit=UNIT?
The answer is value=70 unit=mph
